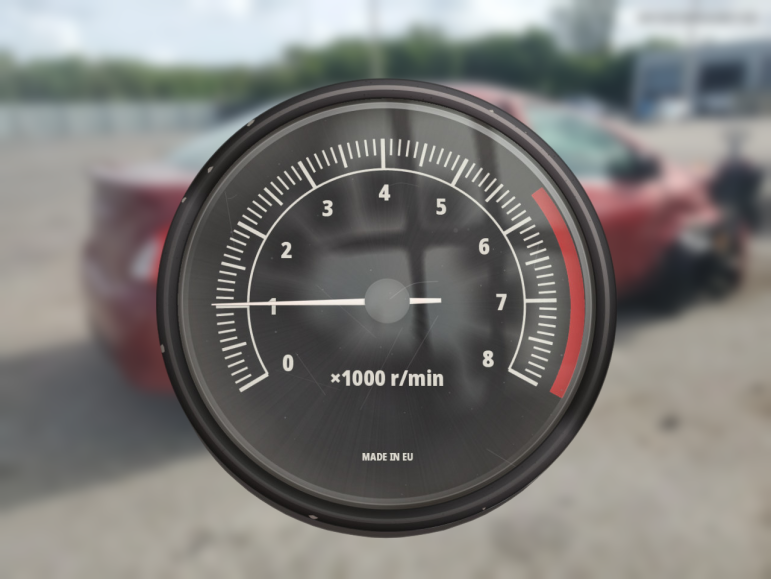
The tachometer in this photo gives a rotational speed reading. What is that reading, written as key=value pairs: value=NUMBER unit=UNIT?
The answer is value=1000 unit=rpm
